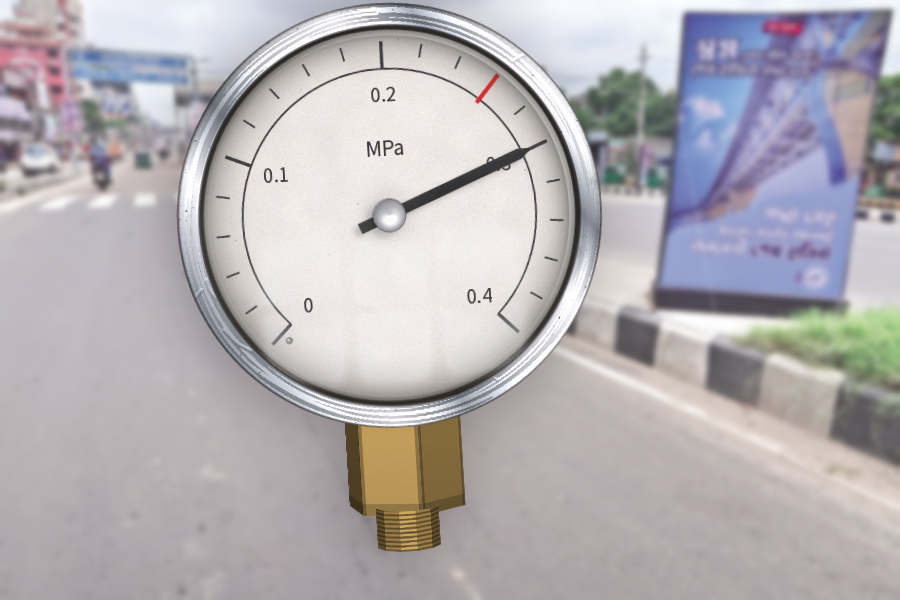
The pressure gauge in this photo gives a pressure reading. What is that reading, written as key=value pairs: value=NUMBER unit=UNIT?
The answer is value=0.3 unit=MPa
